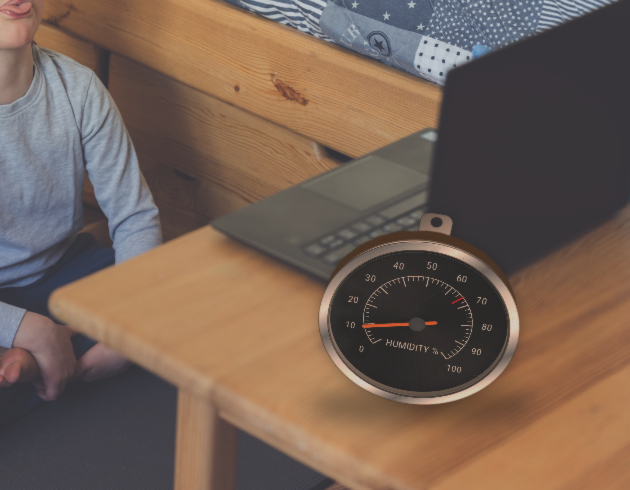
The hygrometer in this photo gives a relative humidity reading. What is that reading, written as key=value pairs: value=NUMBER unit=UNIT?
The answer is value=10 unit=%
